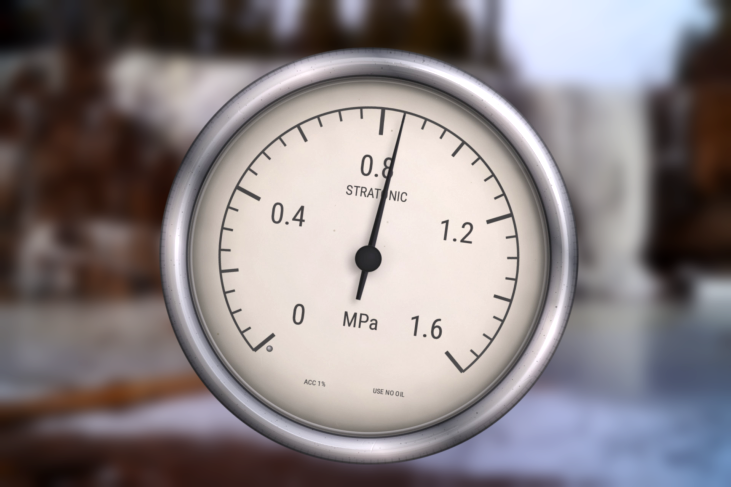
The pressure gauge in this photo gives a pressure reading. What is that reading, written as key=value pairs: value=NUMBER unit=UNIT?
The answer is value=0.85 unit=MPa
